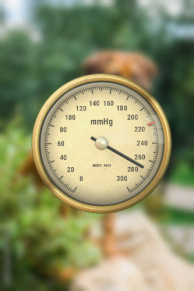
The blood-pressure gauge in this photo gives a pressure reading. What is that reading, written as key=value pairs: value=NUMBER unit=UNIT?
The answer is value=270 unit=mmHg
